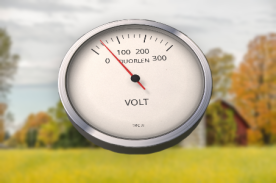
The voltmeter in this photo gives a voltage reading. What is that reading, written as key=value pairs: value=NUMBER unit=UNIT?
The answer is value=40 unit=V
